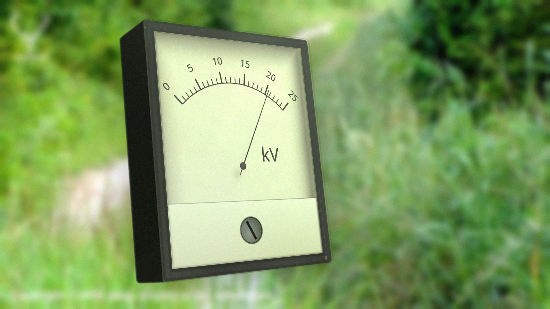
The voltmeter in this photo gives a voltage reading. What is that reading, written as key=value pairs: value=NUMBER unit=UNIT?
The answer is value=20 unit=kV
